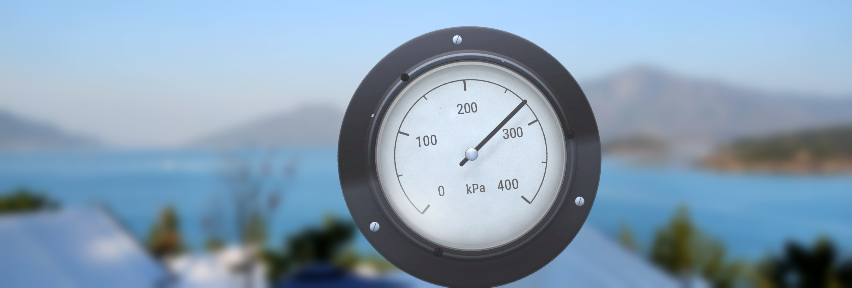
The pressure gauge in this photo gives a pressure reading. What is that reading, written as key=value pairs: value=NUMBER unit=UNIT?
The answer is value=275 unit=kPa
